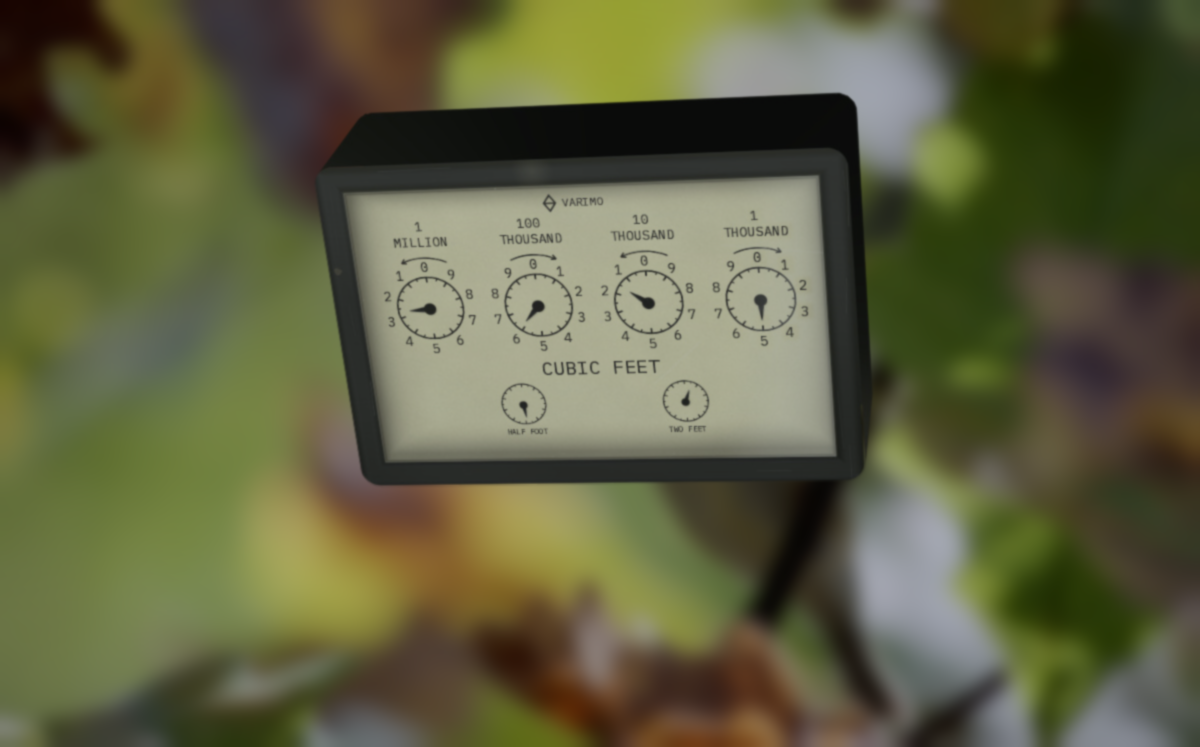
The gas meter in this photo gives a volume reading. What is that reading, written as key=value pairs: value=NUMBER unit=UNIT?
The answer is value=261500 unit=ft³
